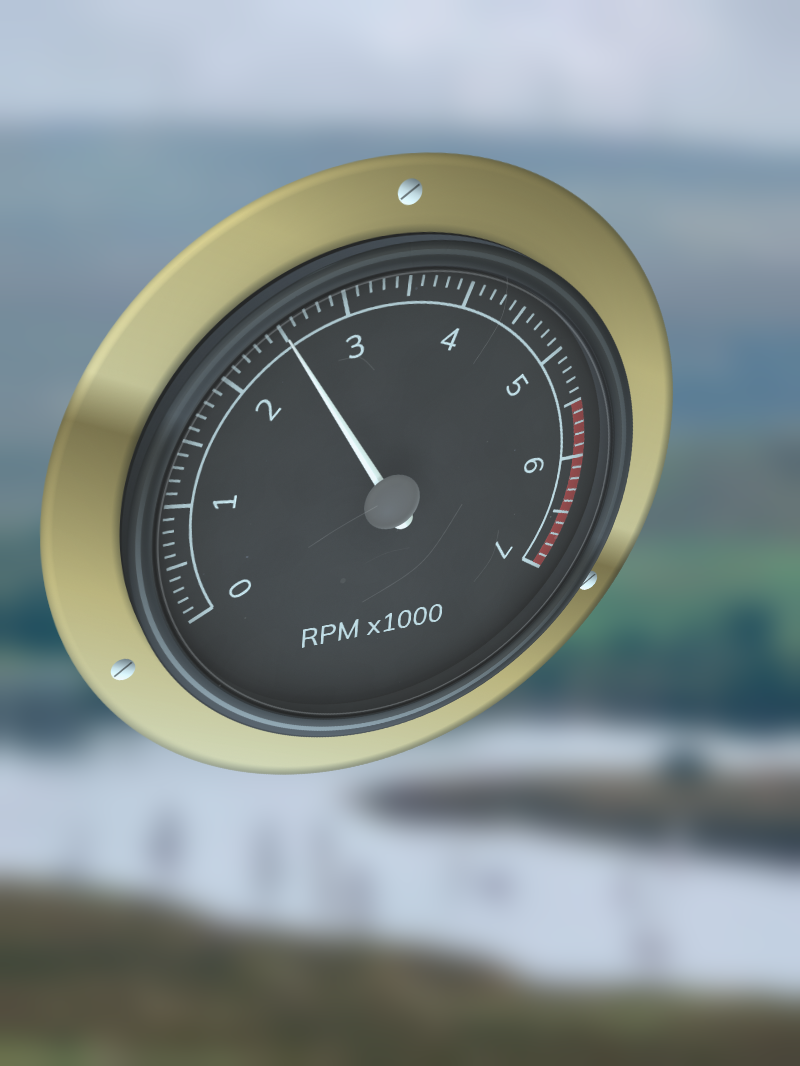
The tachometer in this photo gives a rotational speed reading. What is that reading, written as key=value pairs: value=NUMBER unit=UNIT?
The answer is value=2500 unit=rpm
